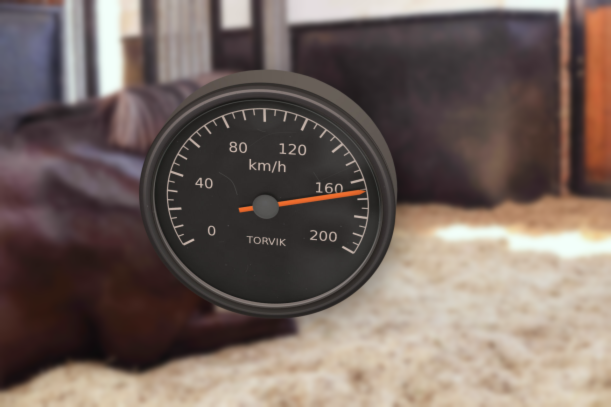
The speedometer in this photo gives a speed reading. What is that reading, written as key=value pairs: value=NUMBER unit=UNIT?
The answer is value=165 unit=km/h
